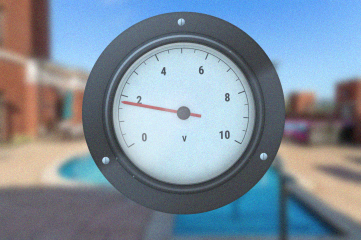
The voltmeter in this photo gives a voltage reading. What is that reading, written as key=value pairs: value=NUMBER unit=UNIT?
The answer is value=1.75 unit=V
